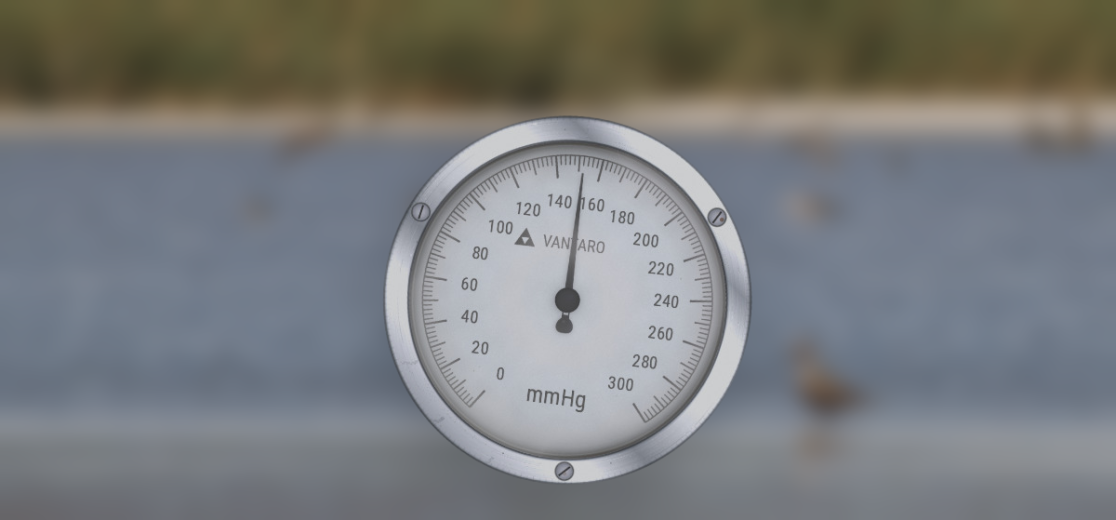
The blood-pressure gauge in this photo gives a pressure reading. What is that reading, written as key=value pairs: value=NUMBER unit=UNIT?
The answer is value=152 unit=mmHg
